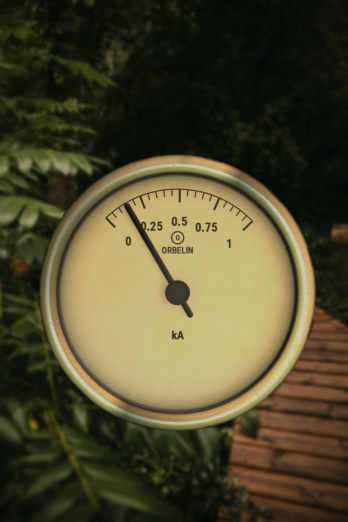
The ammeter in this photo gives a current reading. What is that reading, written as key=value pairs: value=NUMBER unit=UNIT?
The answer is value=0.15 unit=kA
